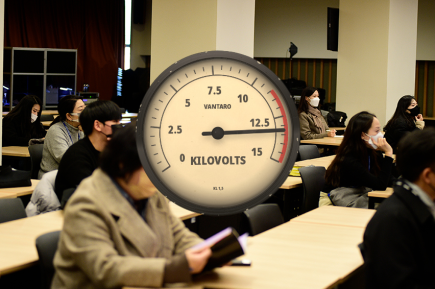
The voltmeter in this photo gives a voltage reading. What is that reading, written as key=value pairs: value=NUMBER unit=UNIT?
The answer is value=13.25 unit=kV
